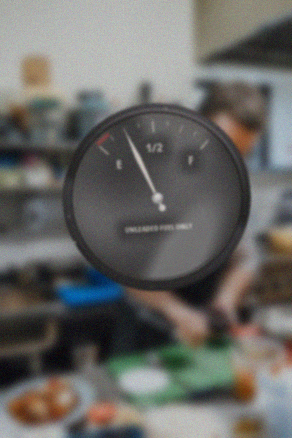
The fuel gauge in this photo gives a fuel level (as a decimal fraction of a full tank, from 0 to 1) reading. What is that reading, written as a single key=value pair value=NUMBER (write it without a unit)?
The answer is value=0.25
